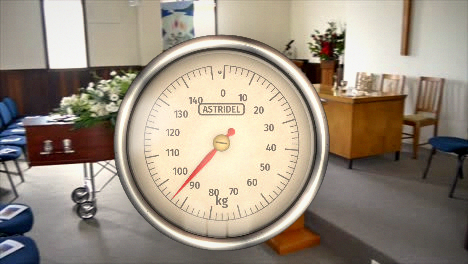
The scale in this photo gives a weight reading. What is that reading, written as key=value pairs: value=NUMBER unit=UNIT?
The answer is value=94 unit=kg
